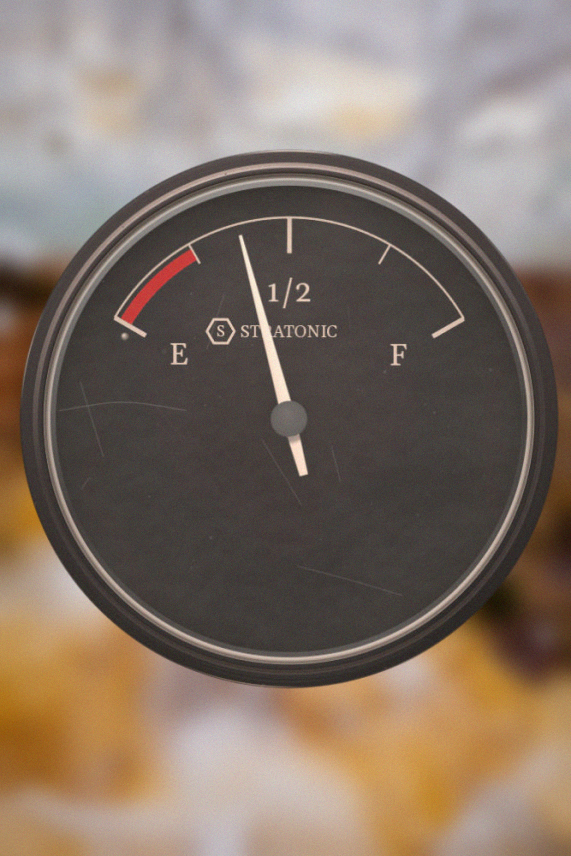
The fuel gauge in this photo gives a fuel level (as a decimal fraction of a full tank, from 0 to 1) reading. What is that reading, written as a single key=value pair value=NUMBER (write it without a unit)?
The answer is value=0.375
